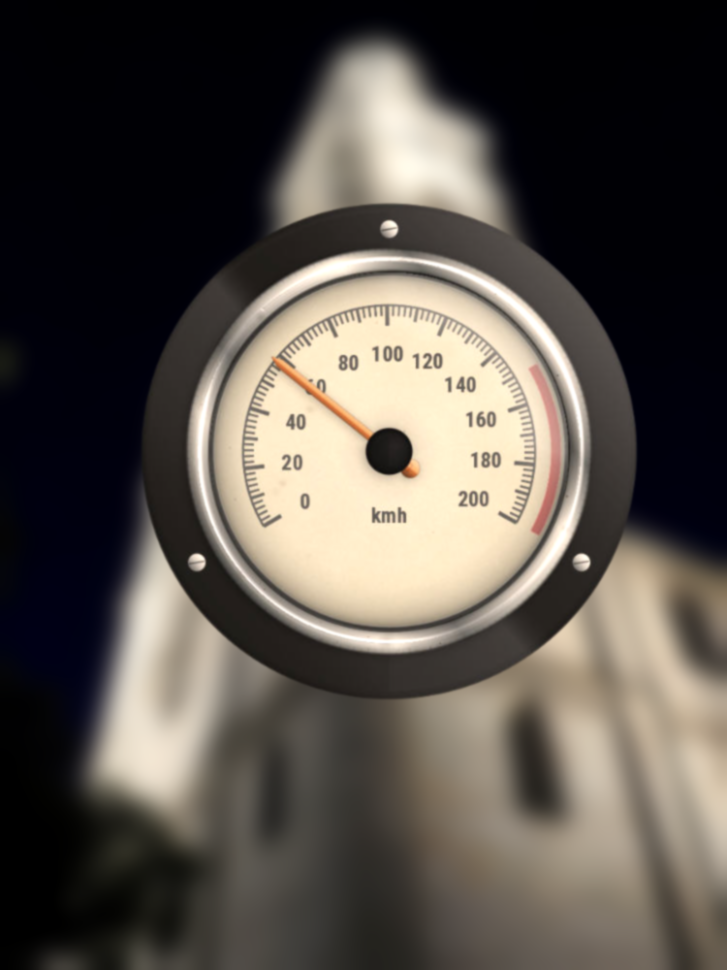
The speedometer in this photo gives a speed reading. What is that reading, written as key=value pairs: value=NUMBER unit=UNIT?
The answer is value=58 unit=km/h
